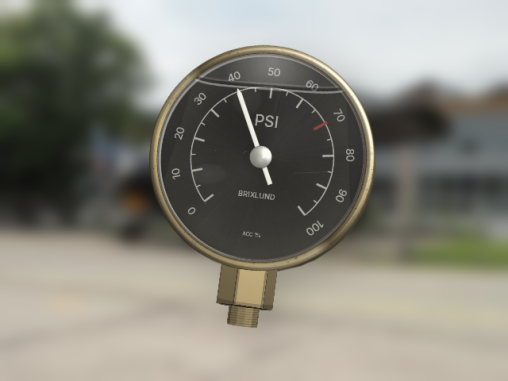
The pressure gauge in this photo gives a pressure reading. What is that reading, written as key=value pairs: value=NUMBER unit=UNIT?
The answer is value=40 unit=psi
